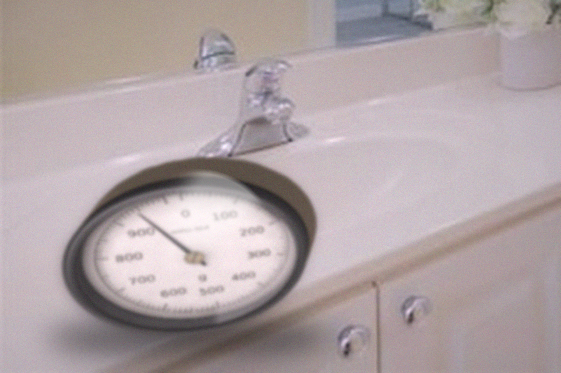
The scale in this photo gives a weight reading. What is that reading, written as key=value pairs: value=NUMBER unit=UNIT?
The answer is value=950 unit=g
